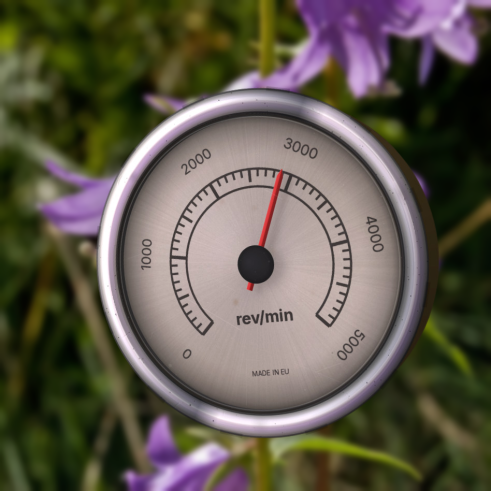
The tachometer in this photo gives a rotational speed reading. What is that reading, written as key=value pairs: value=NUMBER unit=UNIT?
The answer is value=2900 unit=rpm
